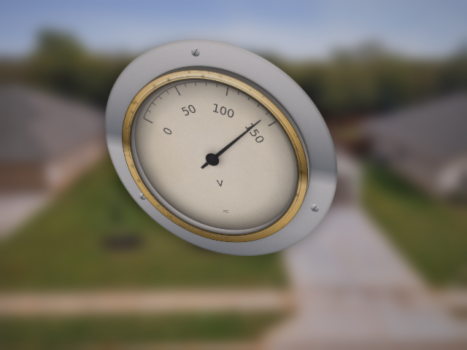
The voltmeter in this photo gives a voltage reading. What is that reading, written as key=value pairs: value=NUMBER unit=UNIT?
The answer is value=140 unit=V
